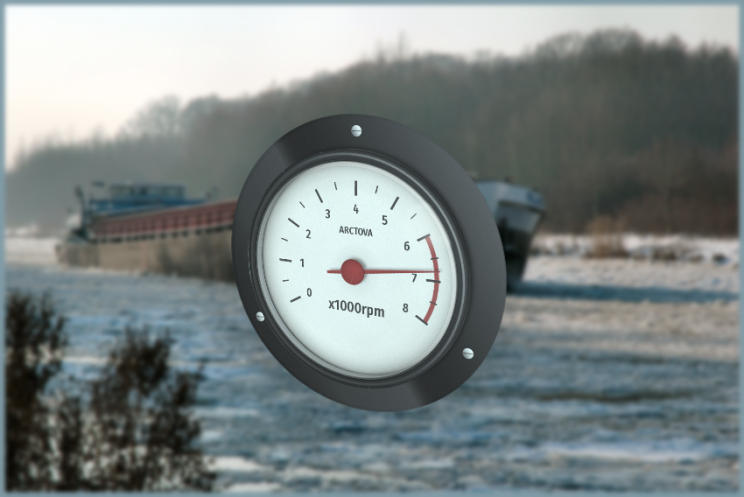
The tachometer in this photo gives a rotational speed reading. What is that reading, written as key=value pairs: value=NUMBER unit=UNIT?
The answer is value=6750 unit=rpm
